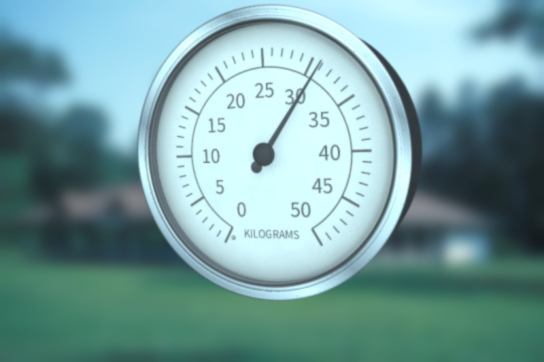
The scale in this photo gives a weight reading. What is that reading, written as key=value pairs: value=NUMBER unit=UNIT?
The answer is value=31 unit=kg
